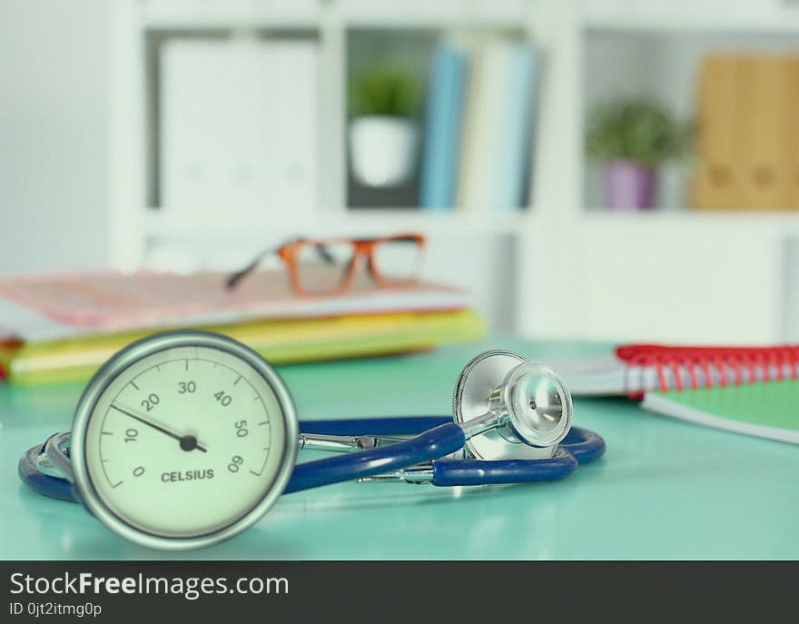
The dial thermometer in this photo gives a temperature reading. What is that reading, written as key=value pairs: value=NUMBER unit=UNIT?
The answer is value=15 unit=°C
